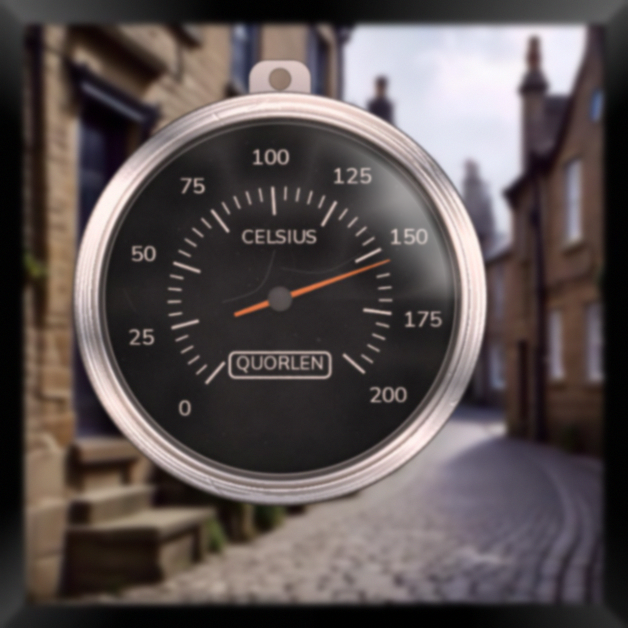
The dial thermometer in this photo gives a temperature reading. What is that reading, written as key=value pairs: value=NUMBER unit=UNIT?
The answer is value=155 unit=°C
